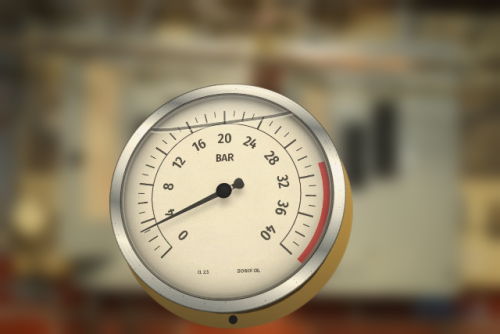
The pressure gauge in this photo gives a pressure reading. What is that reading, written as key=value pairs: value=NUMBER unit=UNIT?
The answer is value=3 unit=bar
